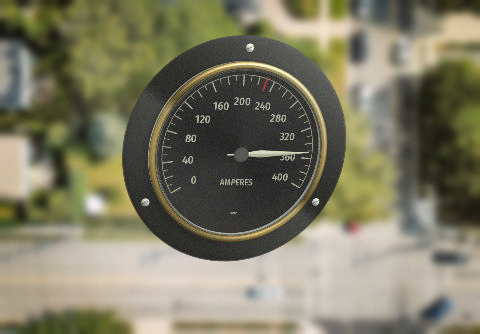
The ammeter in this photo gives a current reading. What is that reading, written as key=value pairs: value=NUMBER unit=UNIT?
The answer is value=350 unit=A
